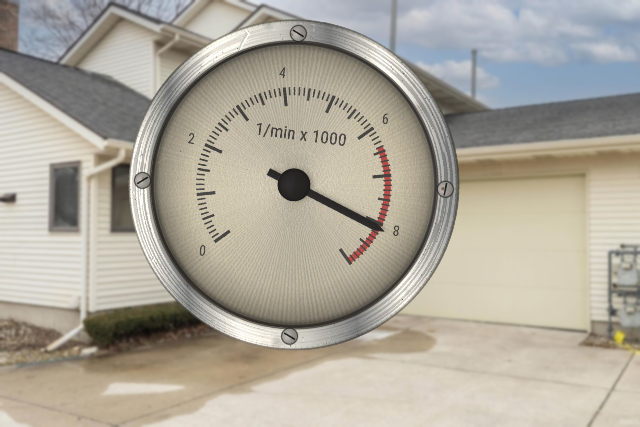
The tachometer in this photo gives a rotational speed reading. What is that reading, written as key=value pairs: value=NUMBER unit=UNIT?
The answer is value=8100 unit=rpm
